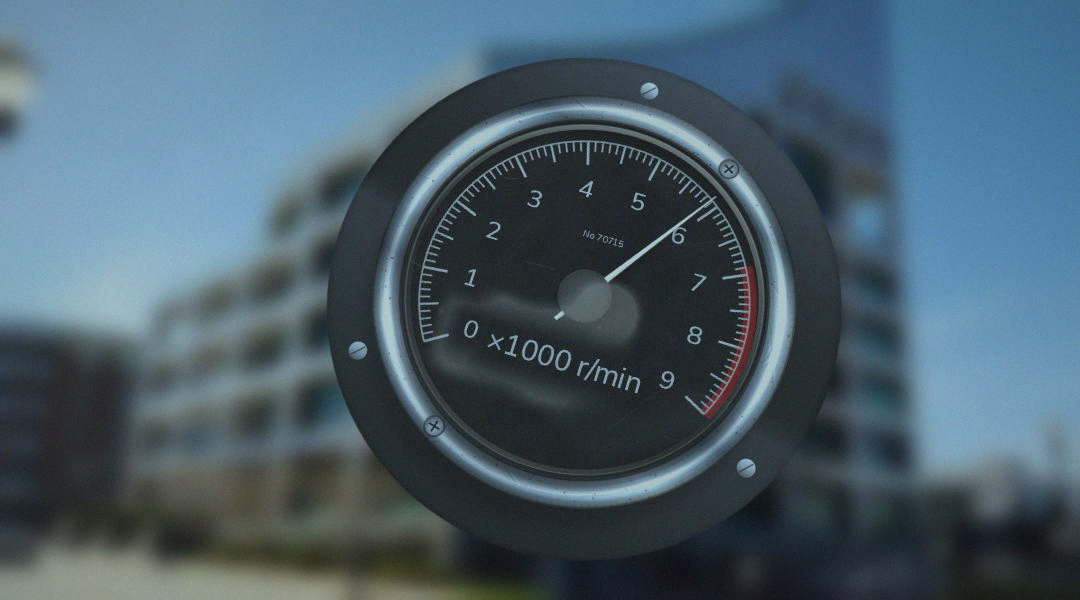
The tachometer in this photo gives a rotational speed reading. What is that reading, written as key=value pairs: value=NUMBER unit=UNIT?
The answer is value=5900 unit=rpm
